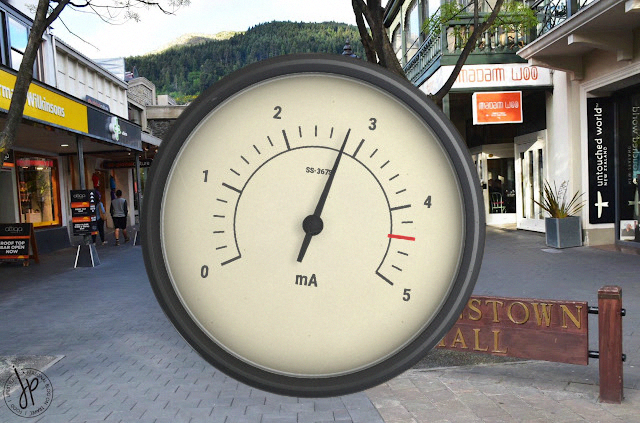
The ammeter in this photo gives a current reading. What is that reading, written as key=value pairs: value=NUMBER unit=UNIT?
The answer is value=2.8 unit=mA
